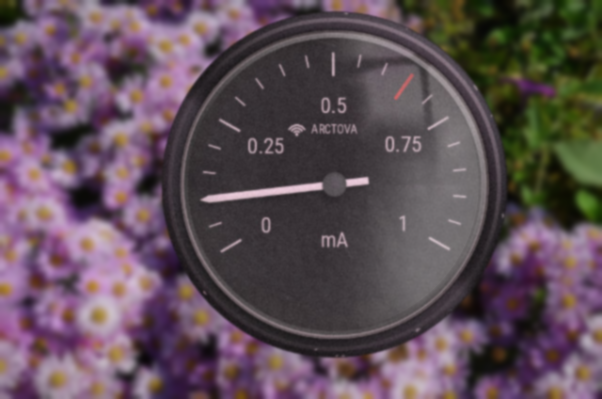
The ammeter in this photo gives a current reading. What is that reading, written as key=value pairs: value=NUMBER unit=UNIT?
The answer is value=0.1 unit=mA
